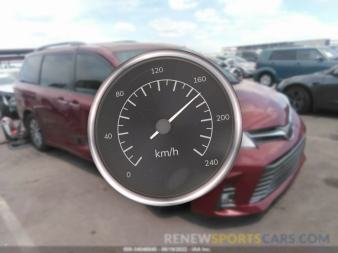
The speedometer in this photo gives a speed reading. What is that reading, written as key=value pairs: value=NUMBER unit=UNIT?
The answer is value=170 unit=km/h
